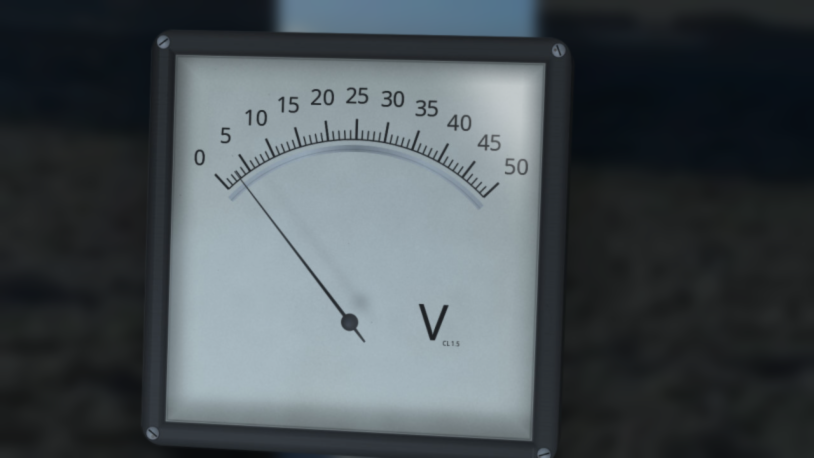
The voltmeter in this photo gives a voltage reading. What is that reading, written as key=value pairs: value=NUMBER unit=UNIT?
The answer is value=3 unit=V
